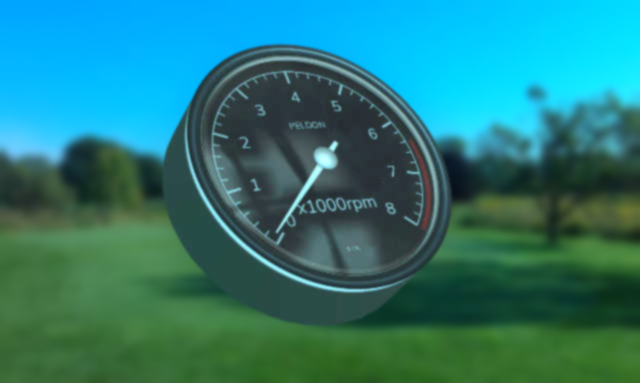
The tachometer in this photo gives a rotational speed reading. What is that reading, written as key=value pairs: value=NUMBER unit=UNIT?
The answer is value=100 unit=rpm
